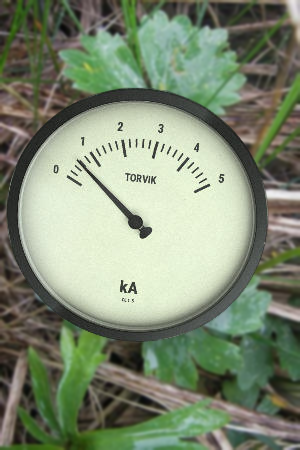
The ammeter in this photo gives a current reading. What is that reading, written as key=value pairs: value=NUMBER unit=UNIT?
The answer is value=0.6 unit=kA
